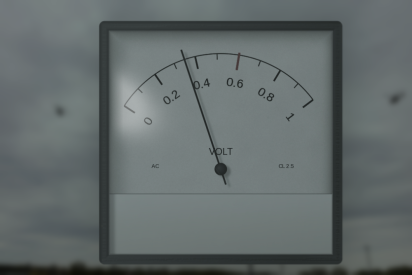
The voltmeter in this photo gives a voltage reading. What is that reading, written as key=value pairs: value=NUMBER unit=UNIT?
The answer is value=0.35 unit=V
